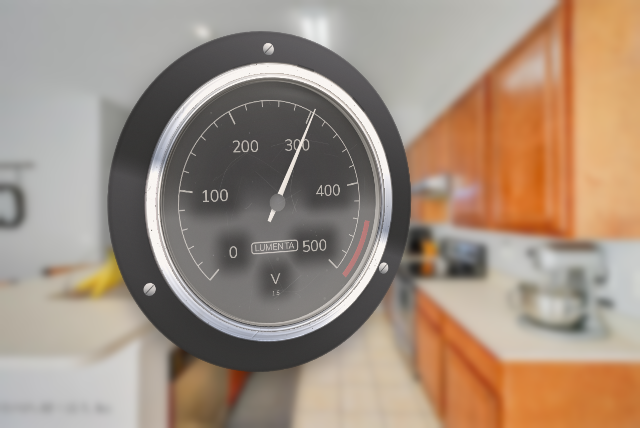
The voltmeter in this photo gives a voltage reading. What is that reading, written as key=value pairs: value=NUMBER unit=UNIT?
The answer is value=300 unit=V
